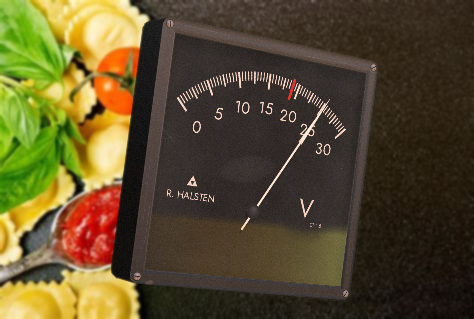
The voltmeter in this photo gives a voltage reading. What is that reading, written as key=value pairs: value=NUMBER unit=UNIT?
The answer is value=25 unit=V
